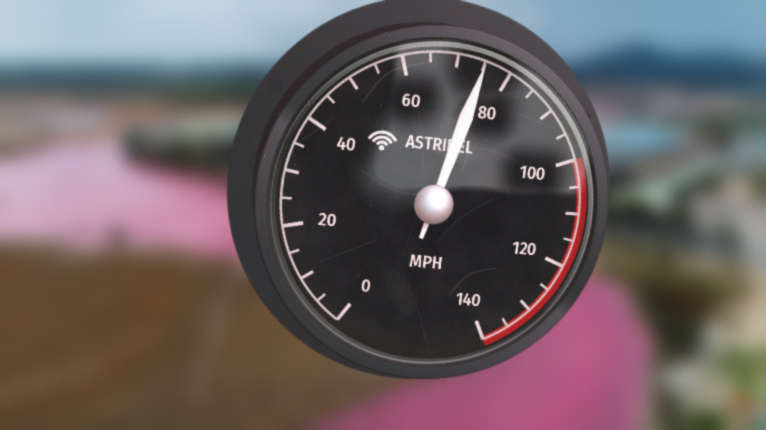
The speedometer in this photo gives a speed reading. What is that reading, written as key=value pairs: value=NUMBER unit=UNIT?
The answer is value=75 unit=mph
